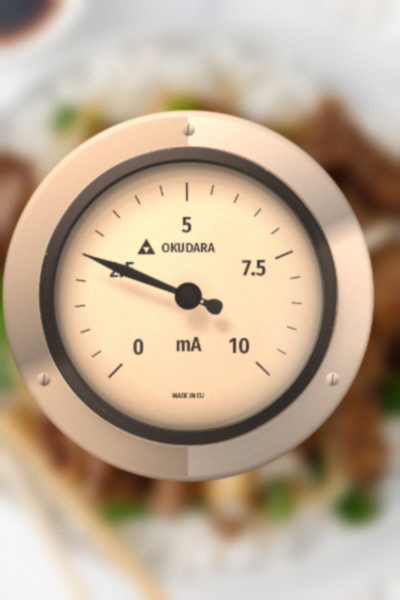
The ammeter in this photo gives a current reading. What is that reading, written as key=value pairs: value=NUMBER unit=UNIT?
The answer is value=2.5 unit=mA
